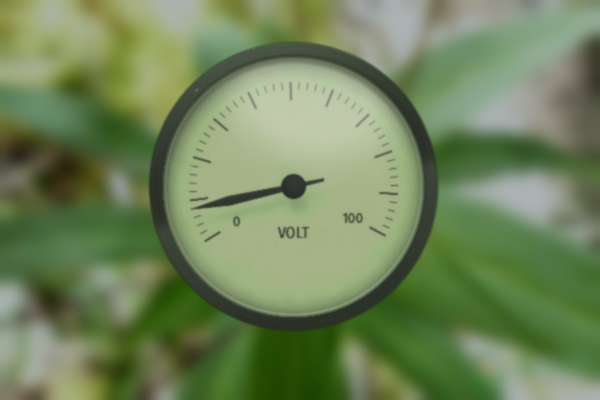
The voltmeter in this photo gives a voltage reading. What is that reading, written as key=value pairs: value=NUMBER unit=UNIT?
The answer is value=8 unit=V
